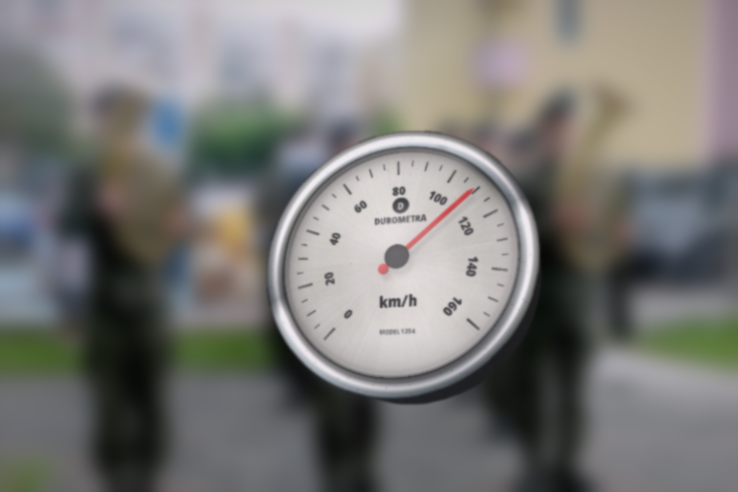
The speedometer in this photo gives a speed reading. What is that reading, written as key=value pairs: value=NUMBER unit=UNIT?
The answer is value=110 unit=km/h
